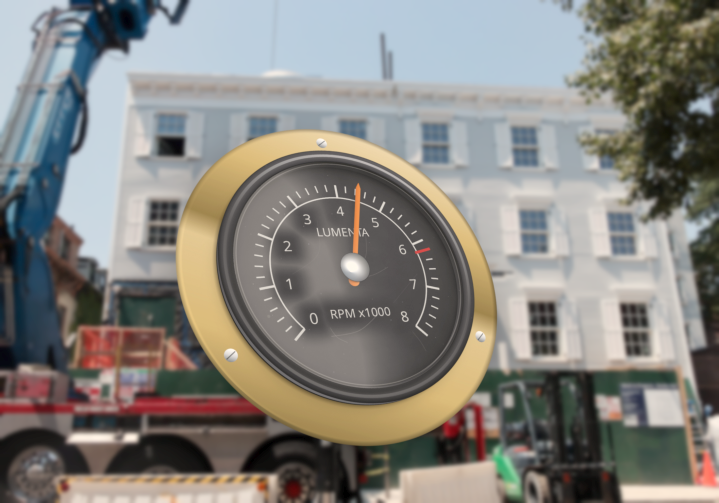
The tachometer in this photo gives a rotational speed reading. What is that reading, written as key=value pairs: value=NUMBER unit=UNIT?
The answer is value=4400 unit=rpm
